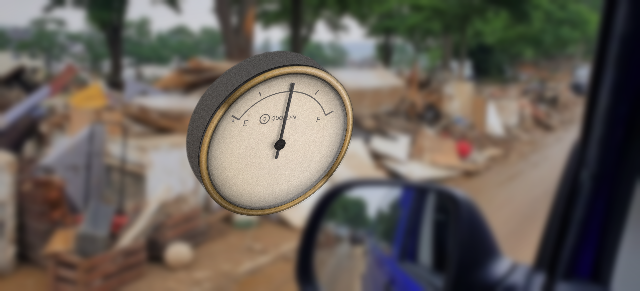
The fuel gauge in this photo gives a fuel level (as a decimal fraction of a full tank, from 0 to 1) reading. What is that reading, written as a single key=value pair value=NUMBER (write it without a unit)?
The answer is value=0.5
